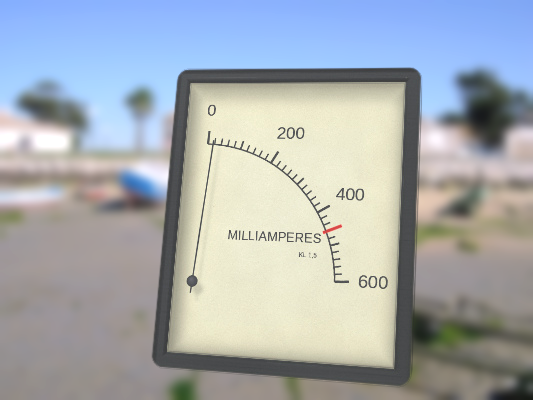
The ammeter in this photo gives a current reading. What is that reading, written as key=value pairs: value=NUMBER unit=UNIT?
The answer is value=20 unit=mA
